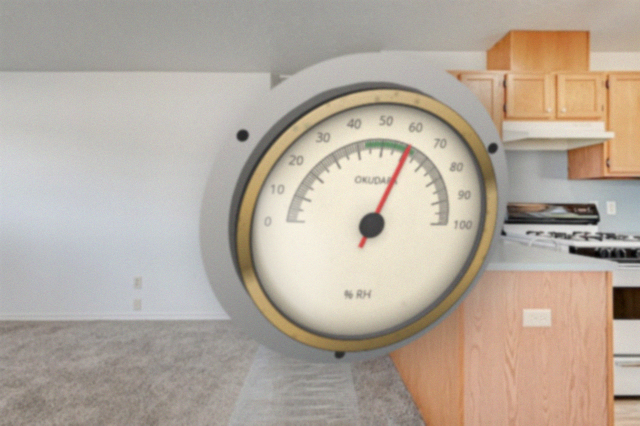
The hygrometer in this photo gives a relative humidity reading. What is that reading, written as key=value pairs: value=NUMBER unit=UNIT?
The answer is value=60 unit=%
